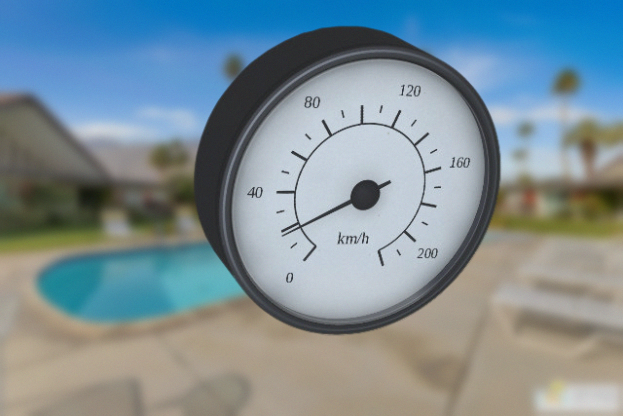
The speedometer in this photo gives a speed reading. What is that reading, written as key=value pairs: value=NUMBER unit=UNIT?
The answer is value=20 unit=km/h
